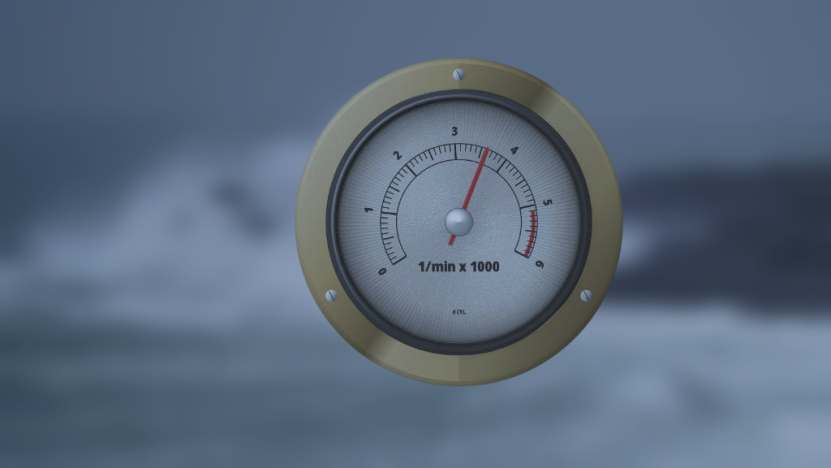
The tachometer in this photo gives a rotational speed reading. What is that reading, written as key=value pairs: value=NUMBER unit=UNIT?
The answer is value=3600 unit=rpm
